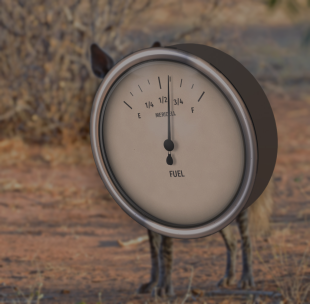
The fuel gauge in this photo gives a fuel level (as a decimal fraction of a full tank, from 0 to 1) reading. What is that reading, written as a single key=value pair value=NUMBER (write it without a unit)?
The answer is value=0.625
